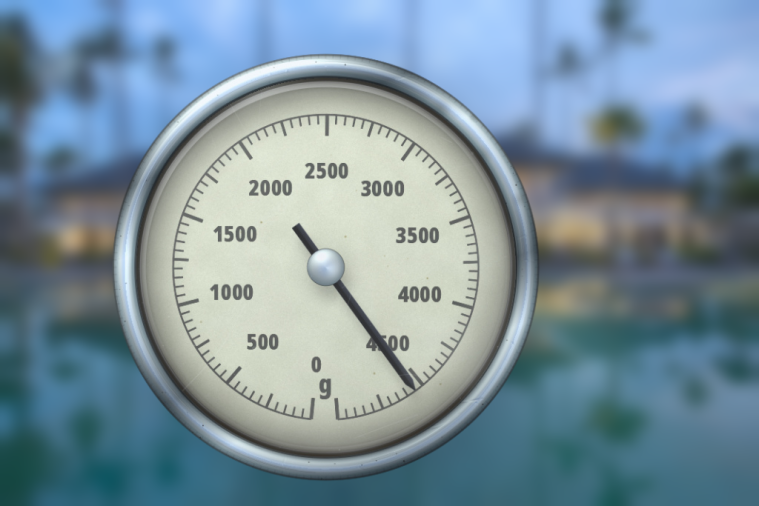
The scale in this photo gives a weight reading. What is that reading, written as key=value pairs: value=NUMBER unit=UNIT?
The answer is value=4550 unit=g
